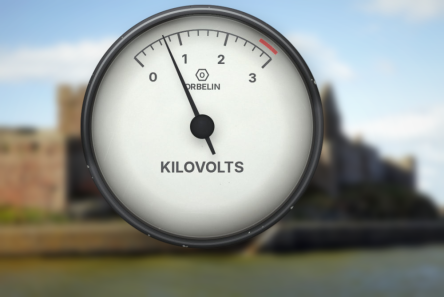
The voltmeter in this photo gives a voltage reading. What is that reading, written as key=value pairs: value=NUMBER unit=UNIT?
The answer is value=0.7 unit=kV
